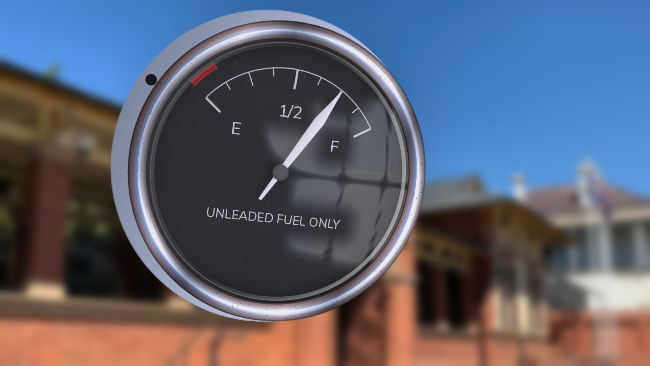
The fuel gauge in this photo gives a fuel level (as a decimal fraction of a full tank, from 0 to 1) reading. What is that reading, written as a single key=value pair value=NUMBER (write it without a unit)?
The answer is value=0.75
